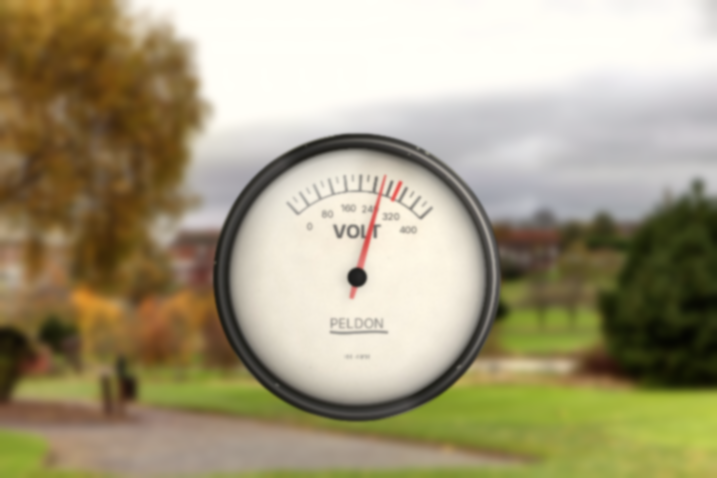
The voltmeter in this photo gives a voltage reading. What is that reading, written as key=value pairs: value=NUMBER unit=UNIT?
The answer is value=260 unit=V
